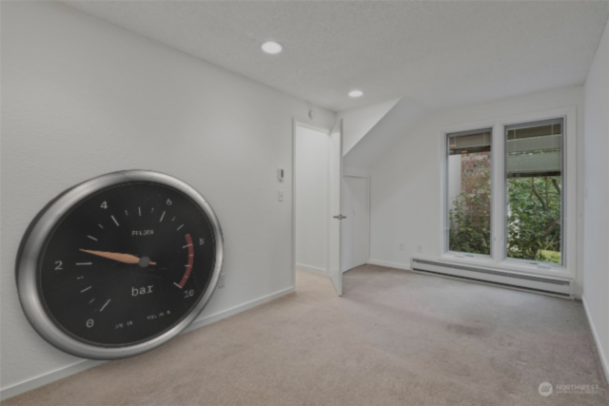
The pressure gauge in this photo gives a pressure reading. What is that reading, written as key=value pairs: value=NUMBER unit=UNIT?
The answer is value=2.5 unit=bar
